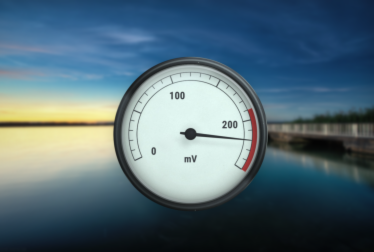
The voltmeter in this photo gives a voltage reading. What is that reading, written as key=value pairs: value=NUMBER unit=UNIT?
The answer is value=220 unit=mV
